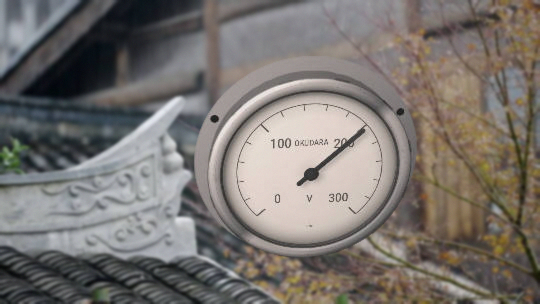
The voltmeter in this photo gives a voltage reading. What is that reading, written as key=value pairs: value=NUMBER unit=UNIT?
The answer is value=200 unit=V
